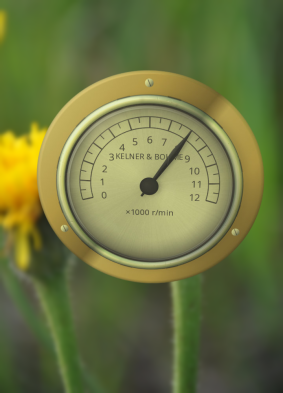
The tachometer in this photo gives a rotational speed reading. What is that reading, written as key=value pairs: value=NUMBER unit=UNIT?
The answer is value=8000 unit=rpm
